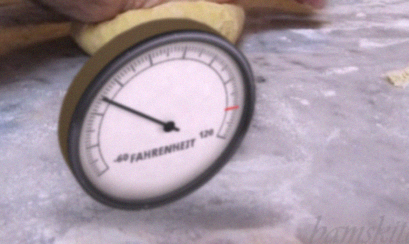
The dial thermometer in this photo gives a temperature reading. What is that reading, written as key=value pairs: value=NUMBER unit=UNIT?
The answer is value=-10 unit=°F
